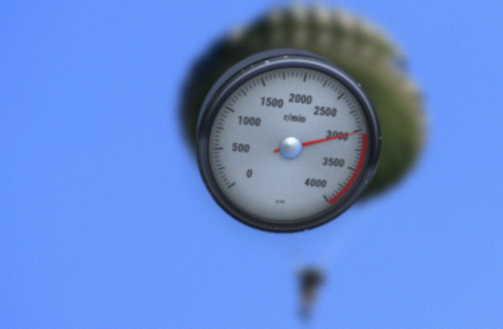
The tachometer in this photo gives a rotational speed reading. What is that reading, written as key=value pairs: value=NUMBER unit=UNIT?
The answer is value=3000 unit=rpm
